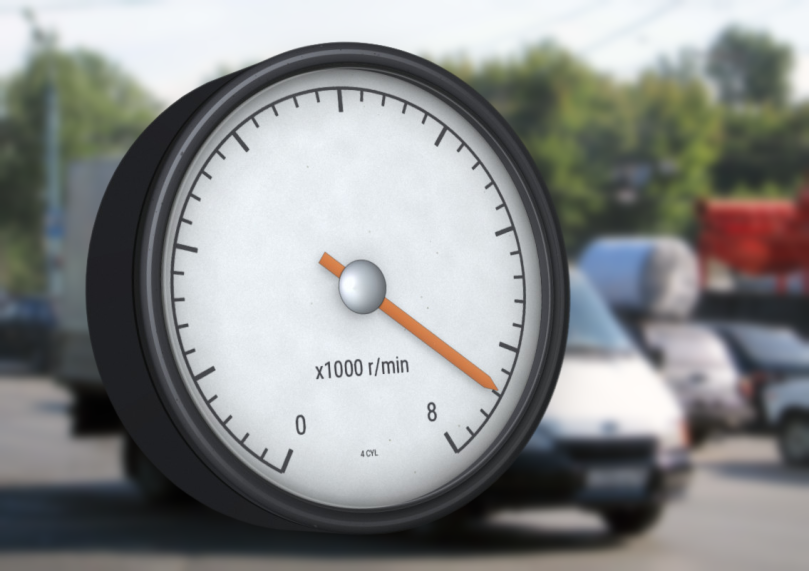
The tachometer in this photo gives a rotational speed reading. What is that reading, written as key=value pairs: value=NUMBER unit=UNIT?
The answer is value=7400 unit=rpm
